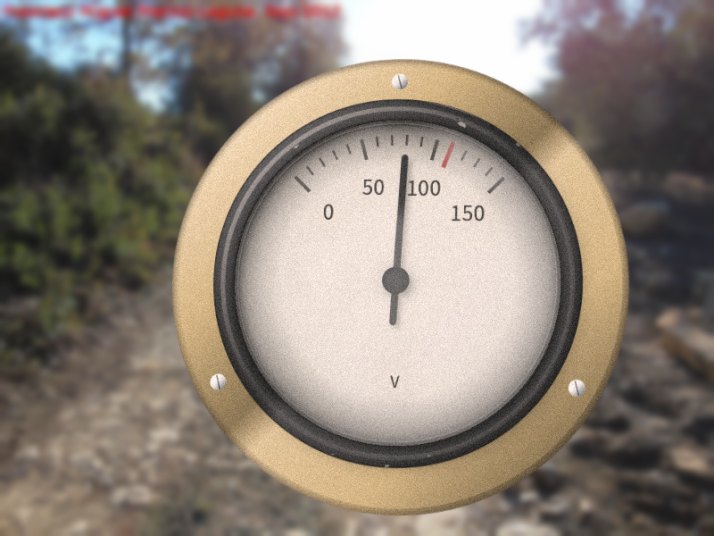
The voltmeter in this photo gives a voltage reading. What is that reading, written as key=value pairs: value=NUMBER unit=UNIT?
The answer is value=80 unit=V
